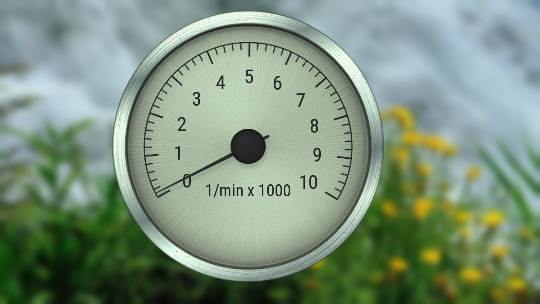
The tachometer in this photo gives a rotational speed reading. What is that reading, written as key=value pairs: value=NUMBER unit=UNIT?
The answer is value=100 unit=rpm
